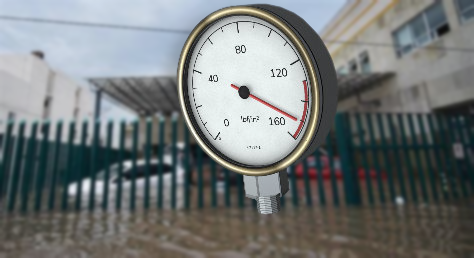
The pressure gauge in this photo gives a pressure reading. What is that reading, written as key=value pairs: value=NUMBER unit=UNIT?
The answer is value=150 unit=psi
